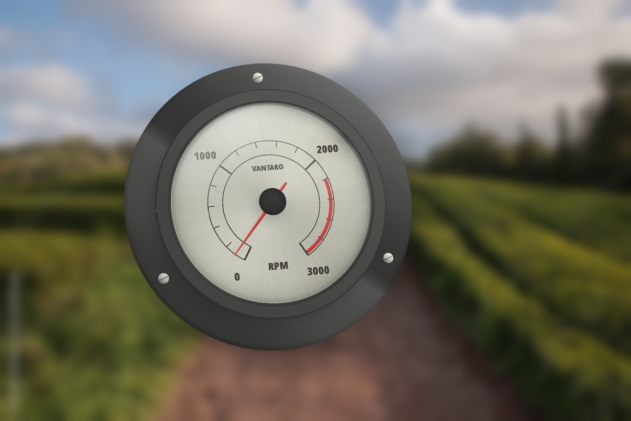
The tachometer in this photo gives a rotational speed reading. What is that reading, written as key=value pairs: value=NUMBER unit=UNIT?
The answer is value=100 unit=rpm
